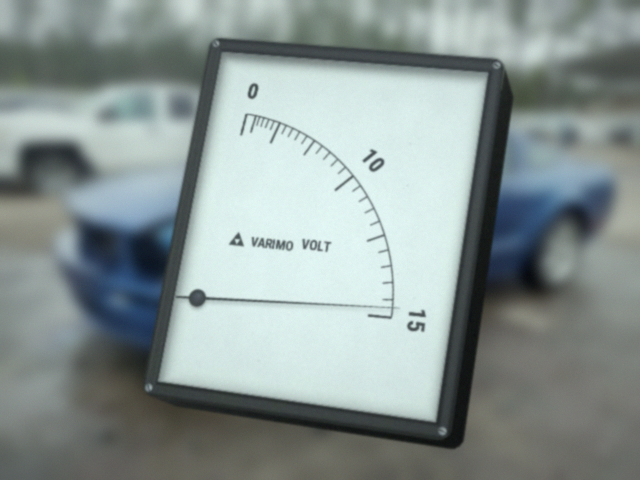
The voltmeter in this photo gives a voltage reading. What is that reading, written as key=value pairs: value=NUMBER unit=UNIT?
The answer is value=14.75 unit=V
